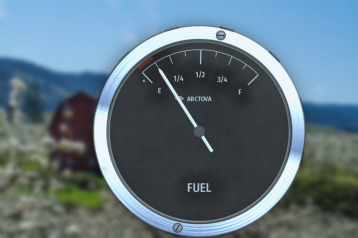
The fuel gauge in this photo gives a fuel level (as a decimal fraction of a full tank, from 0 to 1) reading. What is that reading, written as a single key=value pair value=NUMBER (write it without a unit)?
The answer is value=0.125
